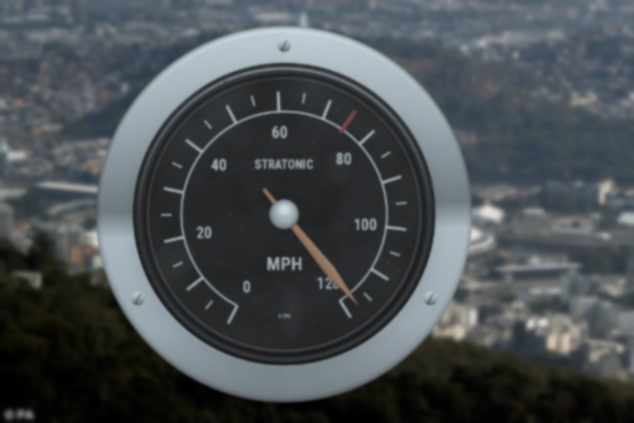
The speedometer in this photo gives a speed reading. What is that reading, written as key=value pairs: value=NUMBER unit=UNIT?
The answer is value=117.5 unit=mph
